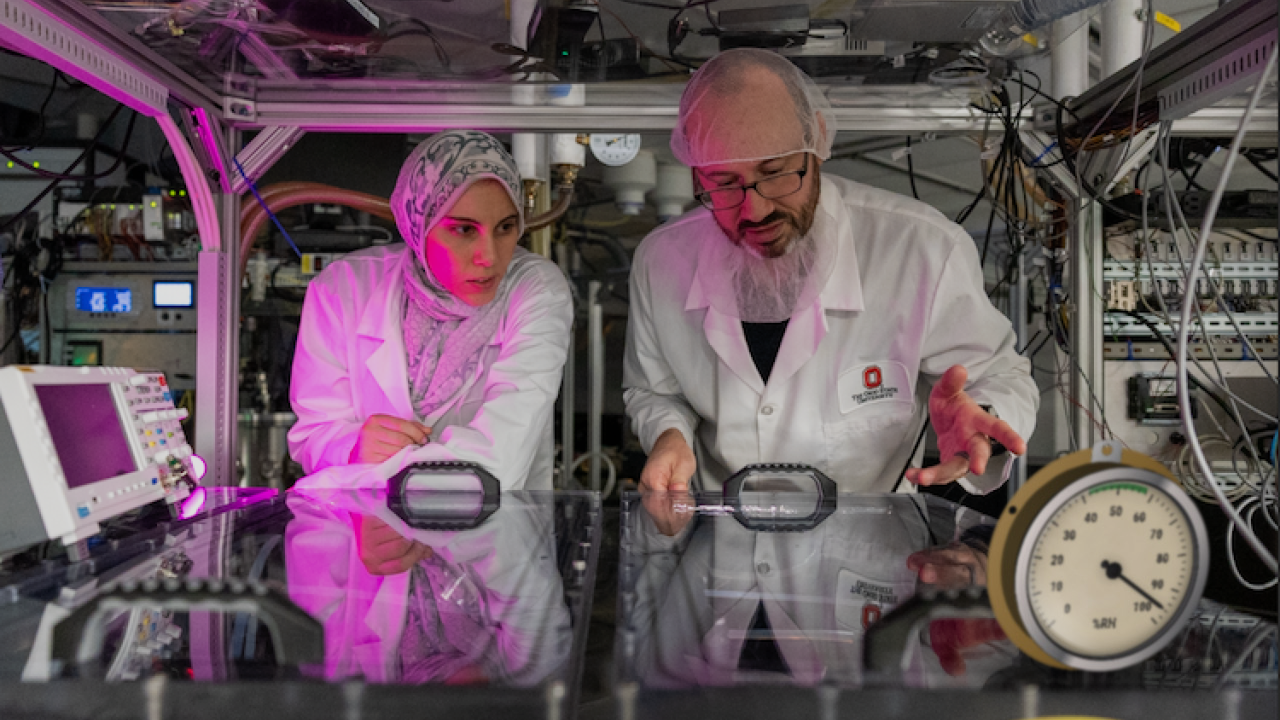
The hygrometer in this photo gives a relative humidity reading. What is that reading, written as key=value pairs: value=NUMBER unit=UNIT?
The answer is value=96 unit=%
